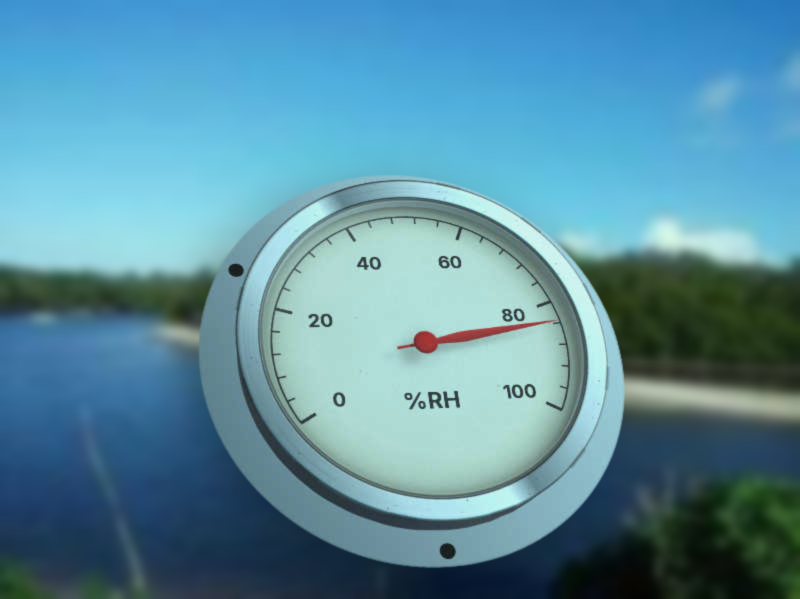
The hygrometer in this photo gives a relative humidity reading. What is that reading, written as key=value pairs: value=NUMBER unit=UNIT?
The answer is value=84 unit=%
